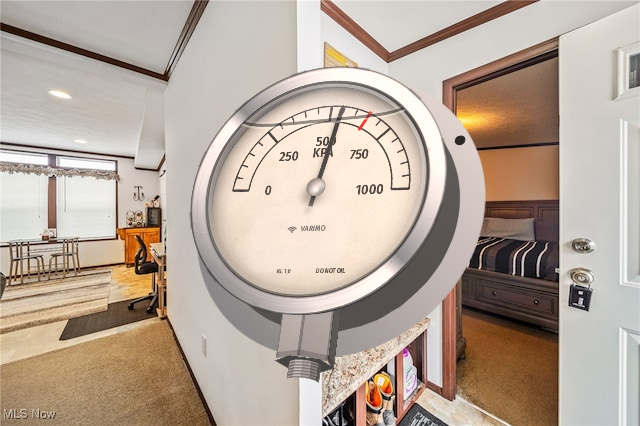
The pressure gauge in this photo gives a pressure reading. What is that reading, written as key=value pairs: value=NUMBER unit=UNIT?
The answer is value=550 unit=kPa
